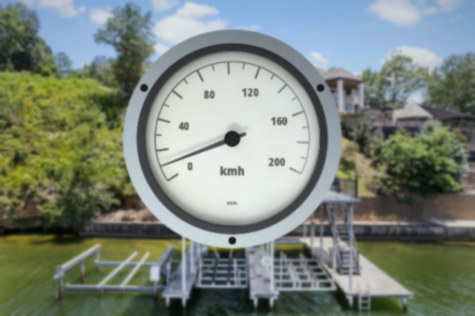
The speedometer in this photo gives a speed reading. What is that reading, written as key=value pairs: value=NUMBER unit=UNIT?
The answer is value=10 unit=km/h
